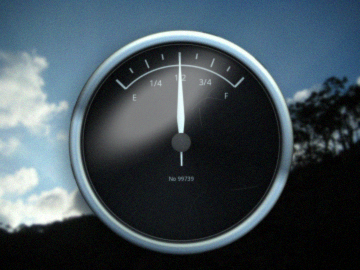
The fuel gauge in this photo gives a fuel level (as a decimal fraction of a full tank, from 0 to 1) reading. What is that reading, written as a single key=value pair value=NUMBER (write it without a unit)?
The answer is value=0.5
